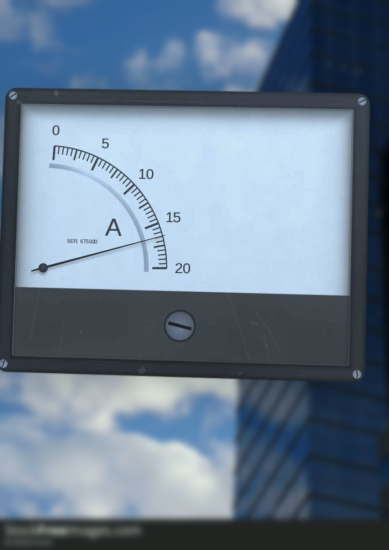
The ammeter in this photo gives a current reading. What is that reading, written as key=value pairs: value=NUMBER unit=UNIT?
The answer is value=16.5 unit=A
